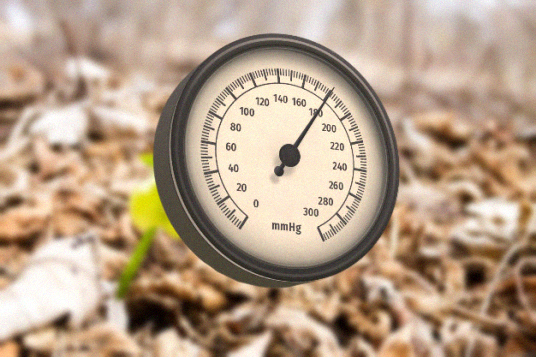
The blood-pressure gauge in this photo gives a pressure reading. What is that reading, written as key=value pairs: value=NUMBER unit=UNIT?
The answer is value=180 unit=mmHg
